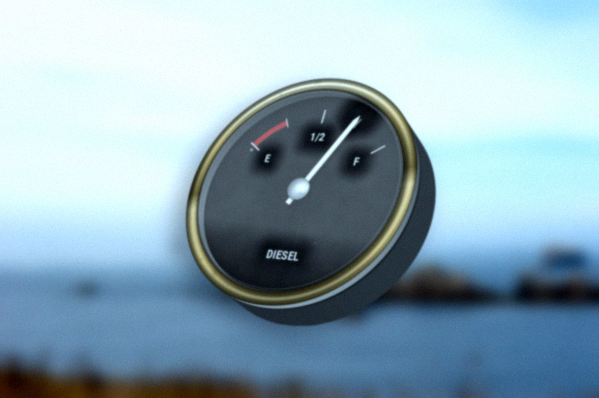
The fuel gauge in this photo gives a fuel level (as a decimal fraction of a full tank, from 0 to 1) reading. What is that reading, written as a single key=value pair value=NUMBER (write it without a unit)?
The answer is value=0.75
